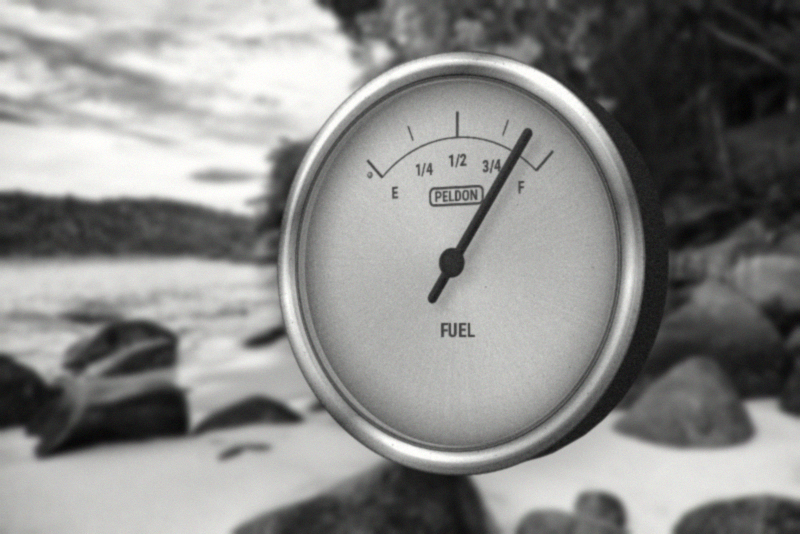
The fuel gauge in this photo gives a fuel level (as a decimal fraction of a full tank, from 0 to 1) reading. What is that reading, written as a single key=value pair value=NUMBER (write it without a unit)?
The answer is value=0.875
